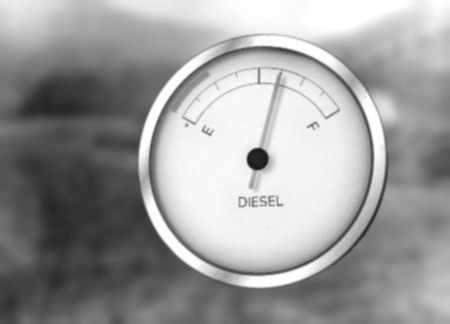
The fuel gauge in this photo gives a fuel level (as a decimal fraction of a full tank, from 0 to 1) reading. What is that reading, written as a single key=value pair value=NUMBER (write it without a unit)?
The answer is value=0.625
